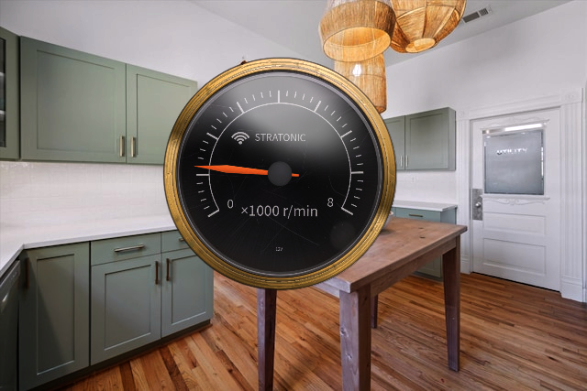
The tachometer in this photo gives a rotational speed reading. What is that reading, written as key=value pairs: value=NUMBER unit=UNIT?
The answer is value=1200 unit=rpm
